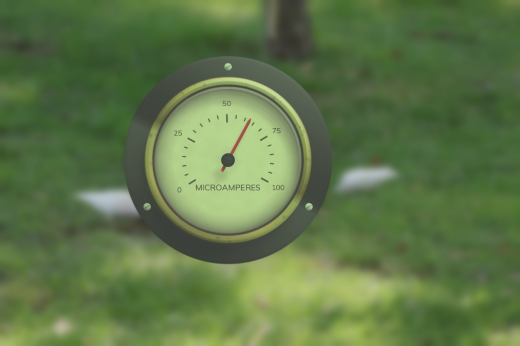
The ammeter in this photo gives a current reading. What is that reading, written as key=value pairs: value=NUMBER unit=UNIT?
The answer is value=62.5 unit=µA
